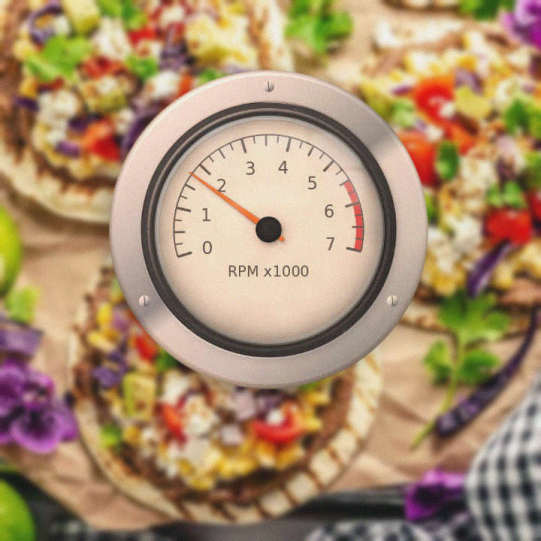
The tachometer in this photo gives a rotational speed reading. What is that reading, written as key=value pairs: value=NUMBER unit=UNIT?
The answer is value=1750 unit=rpm
